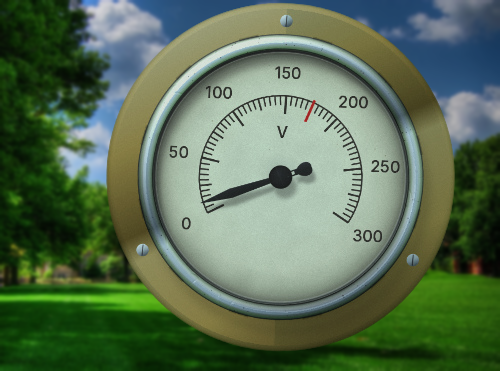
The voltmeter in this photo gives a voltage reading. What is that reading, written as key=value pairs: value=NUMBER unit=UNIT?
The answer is value=10 unit=V
